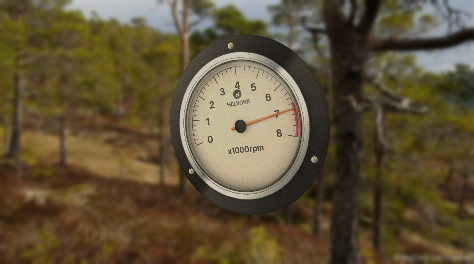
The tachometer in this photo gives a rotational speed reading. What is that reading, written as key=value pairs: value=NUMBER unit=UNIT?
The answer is value=7000 unit=rpm
